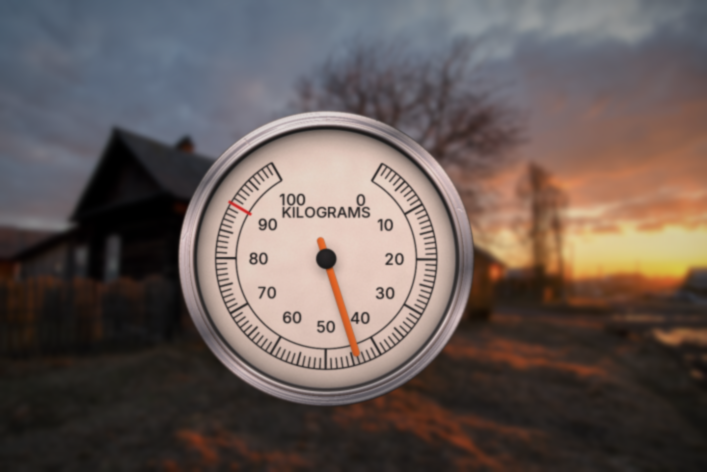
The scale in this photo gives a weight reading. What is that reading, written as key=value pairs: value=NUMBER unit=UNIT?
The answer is value=44 unit=kg
